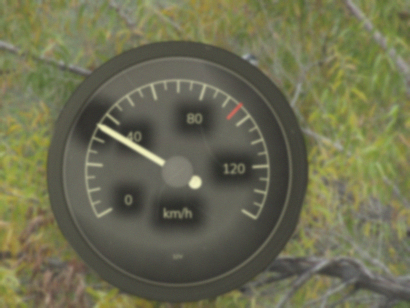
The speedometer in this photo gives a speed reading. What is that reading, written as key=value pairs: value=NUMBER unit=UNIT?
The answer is value=35 unit=km/h
